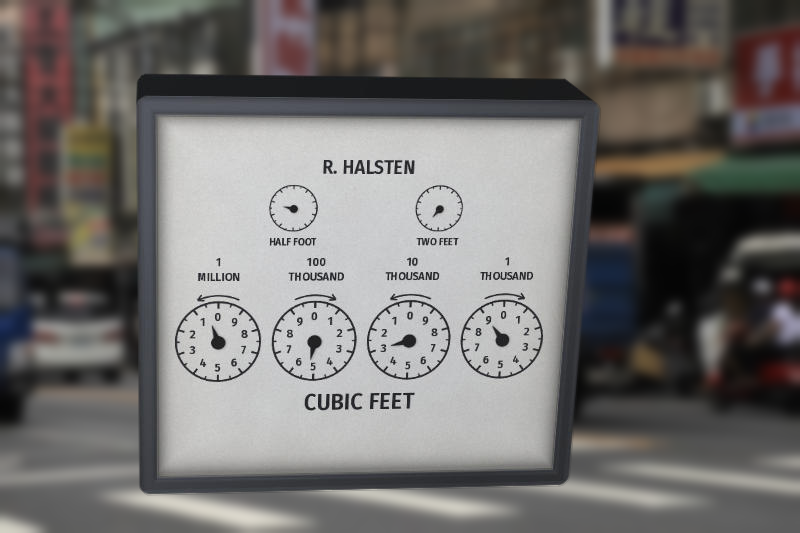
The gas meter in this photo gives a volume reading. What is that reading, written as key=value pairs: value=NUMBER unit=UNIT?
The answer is value=52900 unit=ft³
